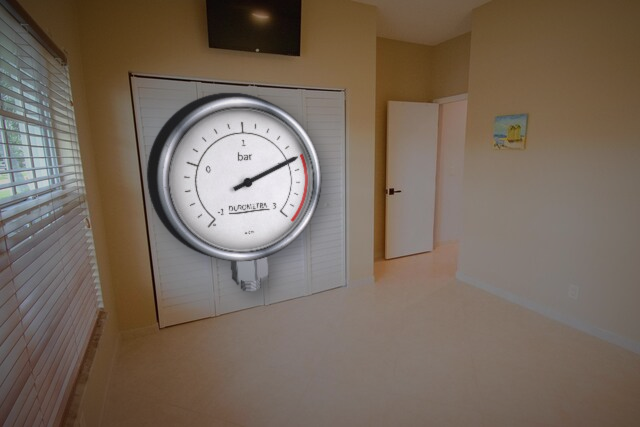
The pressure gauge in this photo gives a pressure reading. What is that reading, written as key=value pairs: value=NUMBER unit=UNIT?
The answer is value=2 unit=bar
